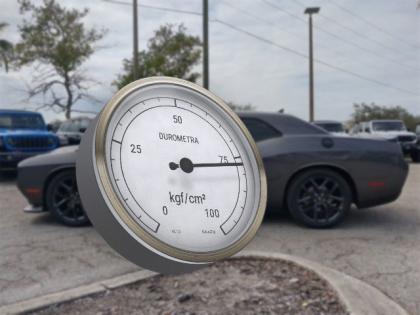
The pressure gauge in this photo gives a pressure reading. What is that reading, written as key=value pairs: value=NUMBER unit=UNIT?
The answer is value=77.5 unit=kg/cm²
